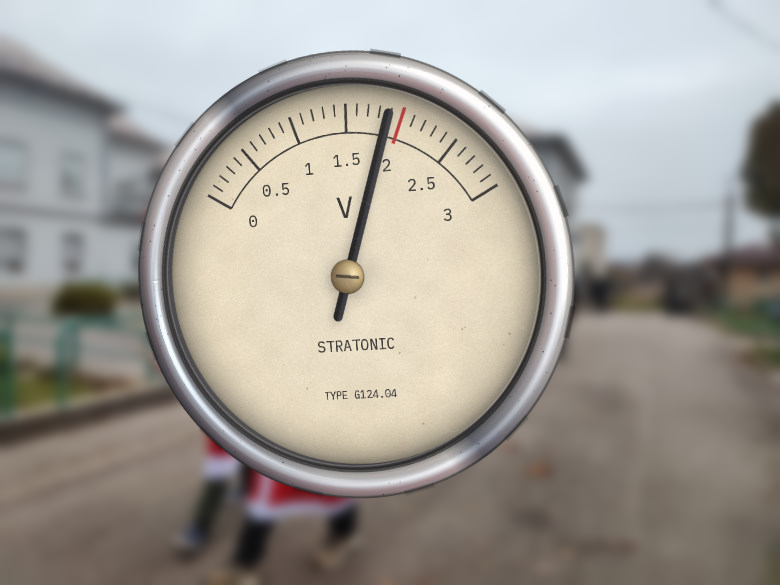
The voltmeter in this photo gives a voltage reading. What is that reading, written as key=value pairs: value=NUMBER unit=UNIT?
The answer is value=1.9 unit=V
